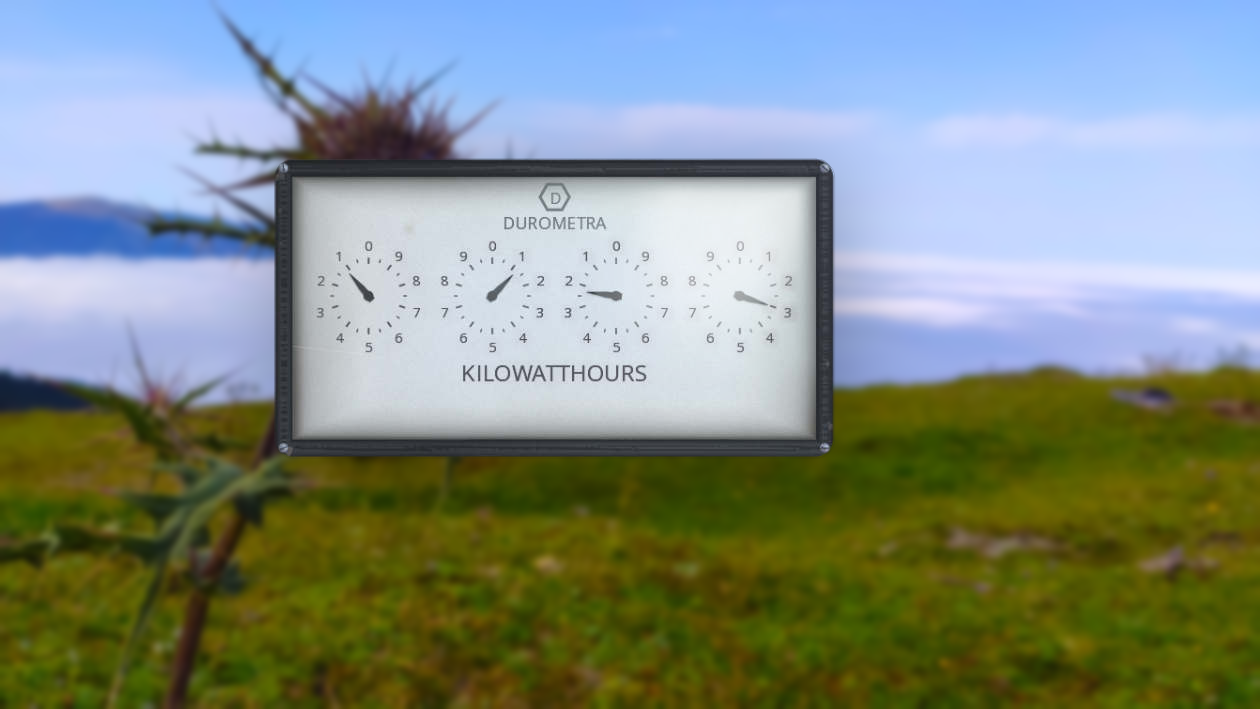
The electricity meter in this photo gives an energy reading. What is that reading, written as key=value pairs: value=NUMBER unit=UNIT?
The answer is value=1123 unit=kWh
